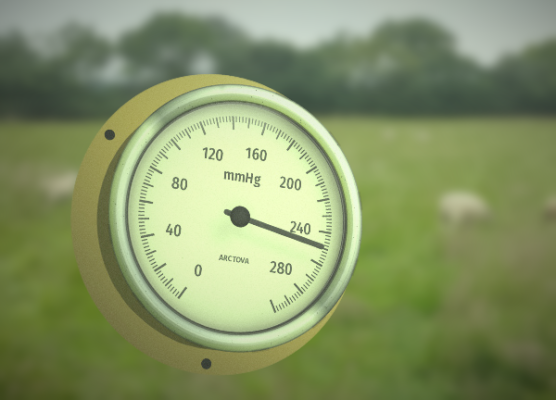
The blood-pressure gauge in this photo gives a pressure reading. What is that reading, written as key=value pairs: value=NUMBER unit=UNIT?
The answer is value=250 unit=mmHg
